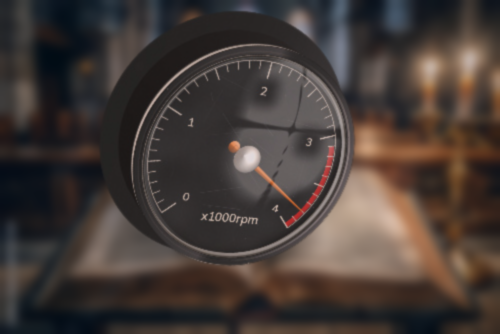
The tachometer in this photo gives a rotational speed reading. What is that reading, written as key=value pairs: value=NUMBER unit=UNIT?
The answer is value=3800 unit=rpm
